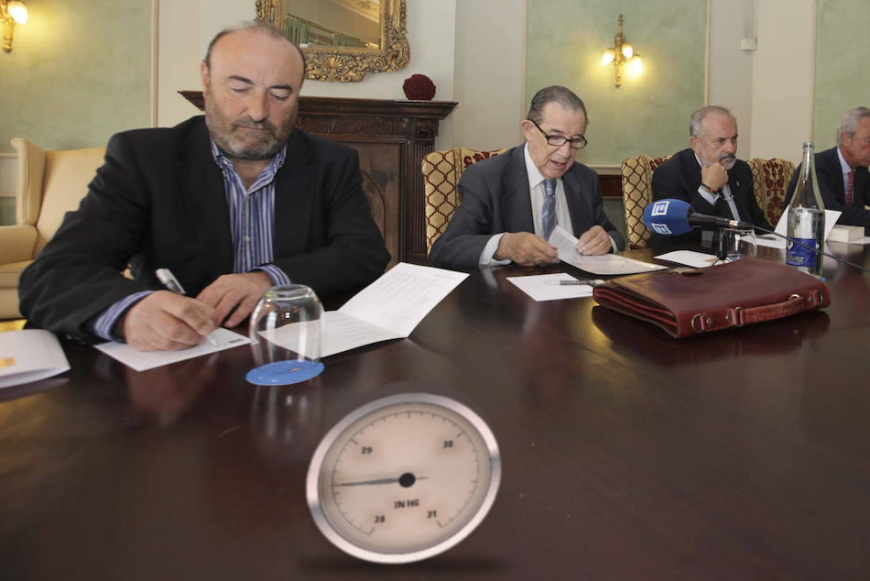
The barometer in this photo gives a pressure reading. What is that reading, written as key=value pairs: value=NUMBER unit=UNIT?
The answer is value=28.6 unit=inHg
